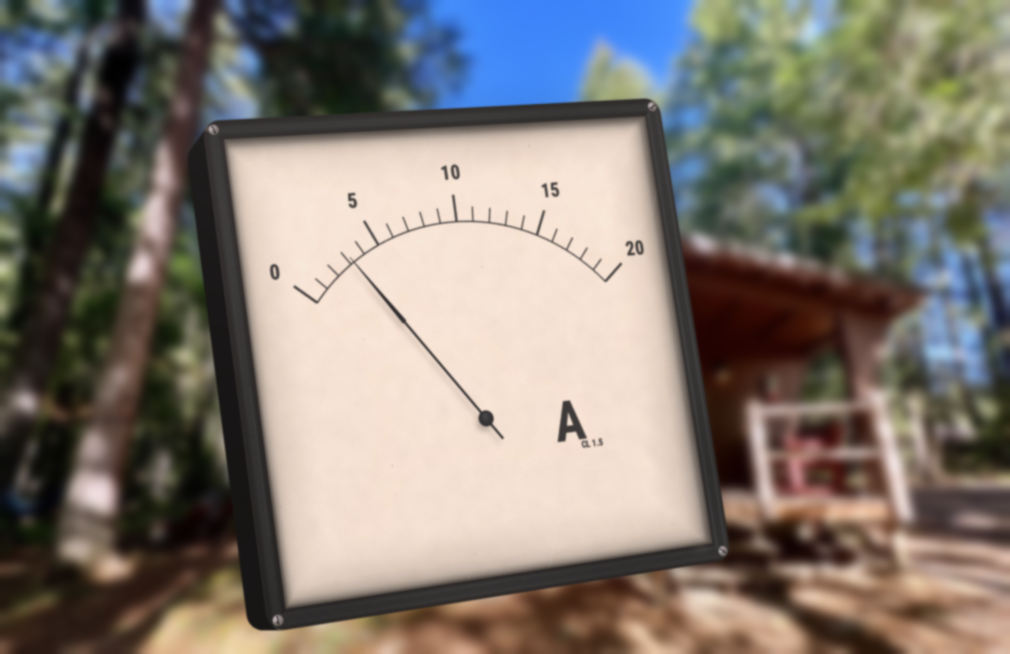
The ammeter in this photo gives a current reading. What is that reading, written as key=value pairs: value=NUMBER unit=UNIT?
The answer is value=3 unit=A
